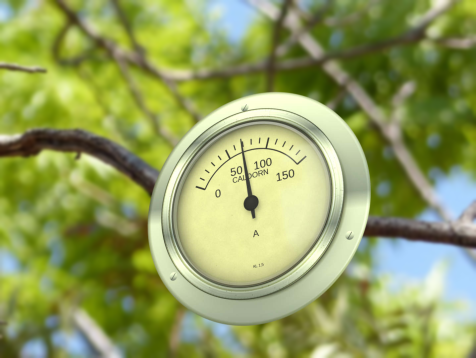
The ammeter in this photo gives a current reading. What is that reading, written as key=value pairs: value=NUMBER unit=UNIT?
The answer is value=70 unit=A
